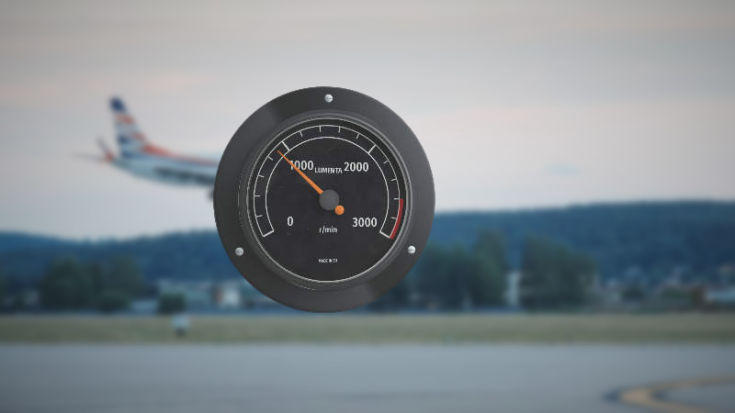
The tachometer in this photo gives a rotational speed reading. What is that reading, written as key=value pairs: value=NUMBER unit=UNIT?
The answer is value=900 unit=rpm
